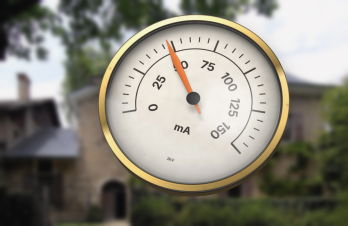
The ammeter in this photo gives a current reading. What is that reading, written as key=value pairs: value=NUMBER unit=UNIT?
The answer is value=47.5 unit=mA
